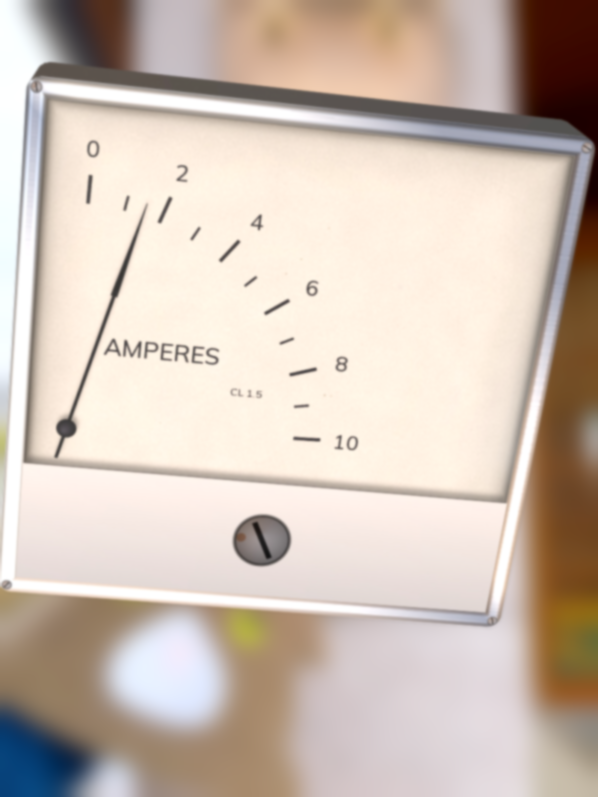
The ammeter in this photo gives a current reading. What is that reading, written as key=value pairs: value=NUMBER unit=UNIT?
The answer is value=1.5 unit=A
